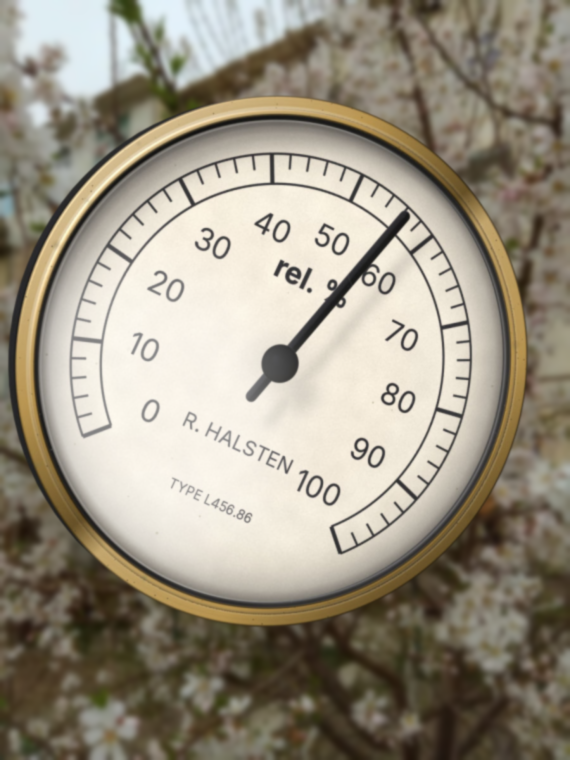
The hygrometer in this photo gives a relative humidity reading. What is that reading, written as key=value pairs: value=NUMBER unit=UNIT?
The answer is value=56 unit=%
